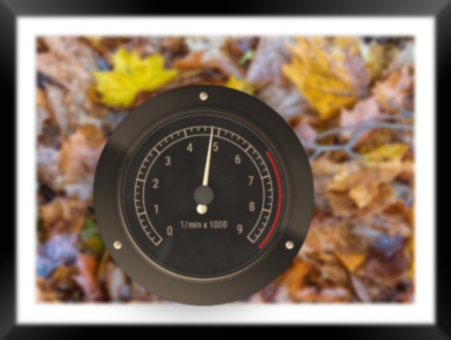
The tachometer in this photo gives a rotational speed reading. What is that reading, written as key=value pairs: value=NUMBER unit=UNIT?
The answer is value=4800 unit=rpm
